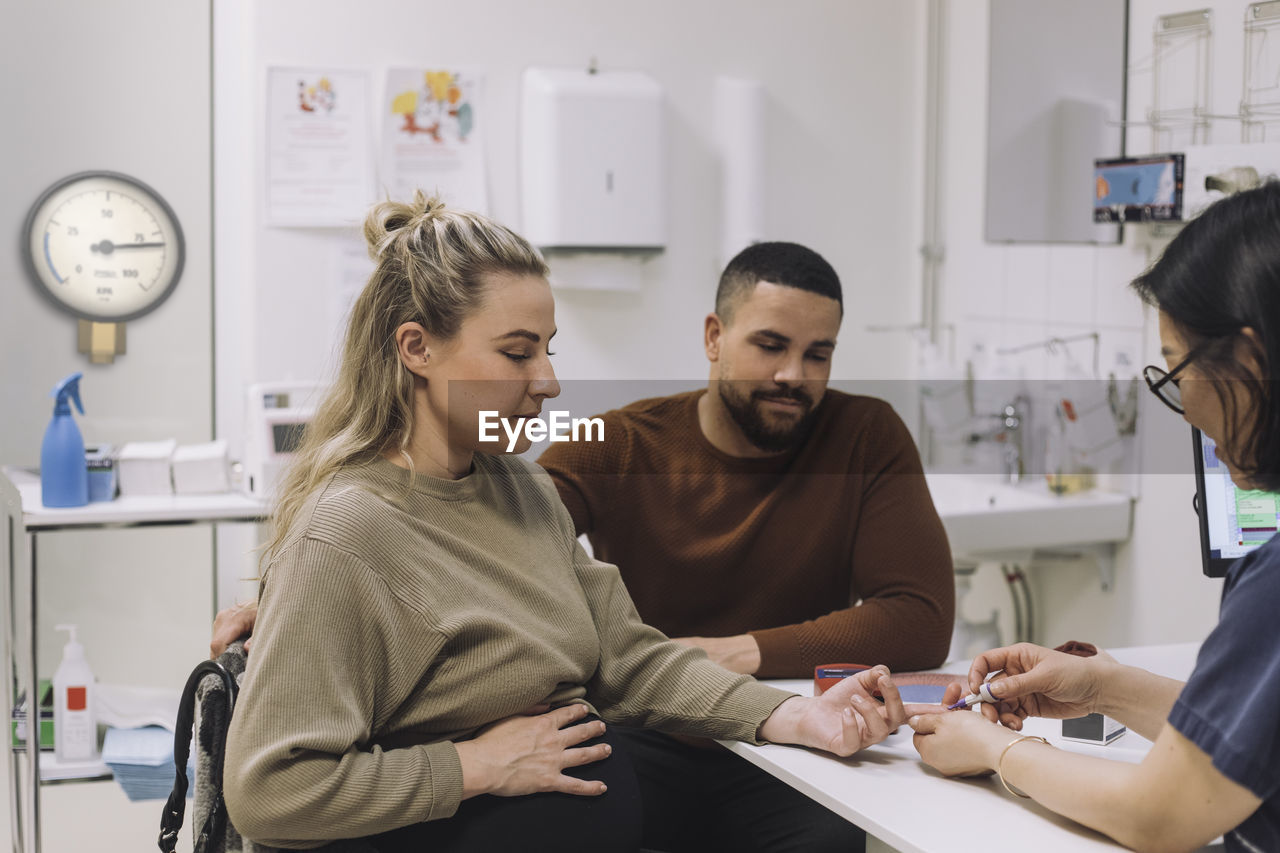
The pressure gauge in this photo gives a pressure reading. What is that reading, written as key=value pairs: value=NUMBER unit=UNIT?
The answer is value=80 unit=kPa
